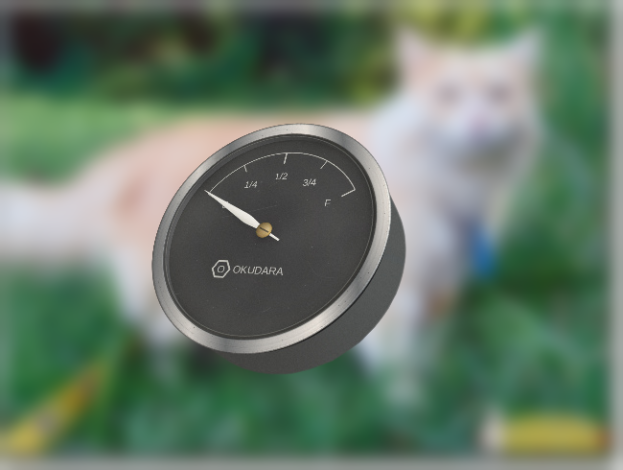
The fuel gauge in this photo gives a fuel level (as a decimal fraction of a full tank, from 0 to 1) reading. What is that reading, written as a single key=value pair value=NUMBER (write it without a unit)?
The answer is value=0
